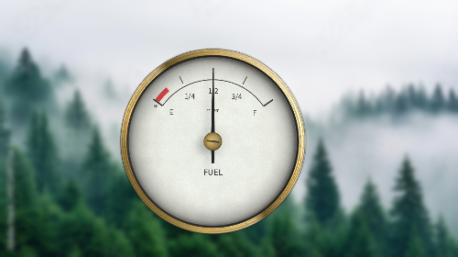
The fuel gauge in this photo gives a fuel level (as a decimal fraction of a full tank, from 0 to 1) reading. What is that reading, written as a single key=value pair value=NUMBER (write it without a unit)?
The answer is value=0.5
